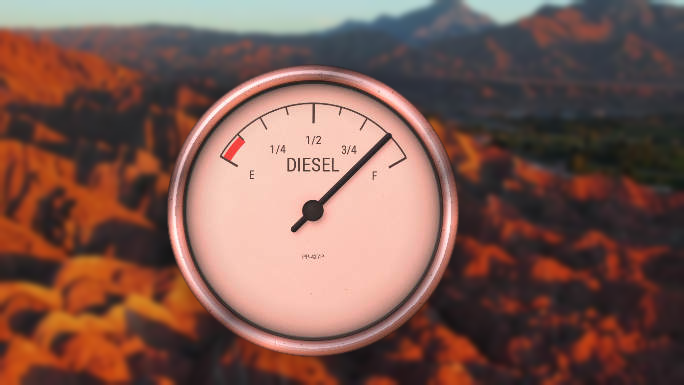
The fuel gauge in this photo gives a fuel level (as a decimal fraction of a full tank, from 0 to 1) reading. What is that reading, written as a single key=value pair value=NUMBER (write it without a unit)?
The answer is value=0.875
